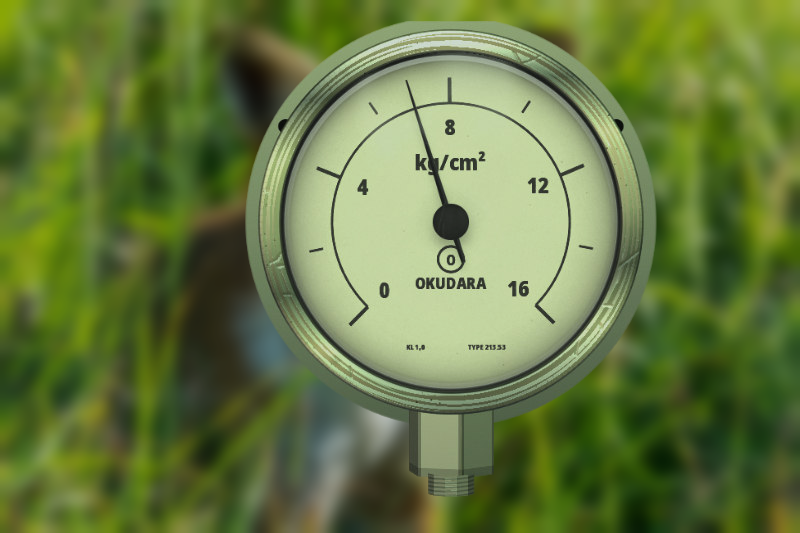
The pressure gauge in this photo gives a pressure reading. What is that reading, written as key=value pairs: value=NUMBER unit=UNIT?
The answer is value=7 unit=kg/cm²
